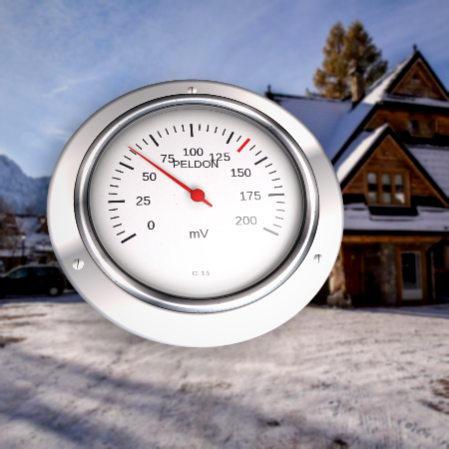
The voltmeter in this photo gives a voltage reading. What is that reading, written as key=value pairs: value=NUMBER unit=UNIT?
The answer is value=60 unit=mV
